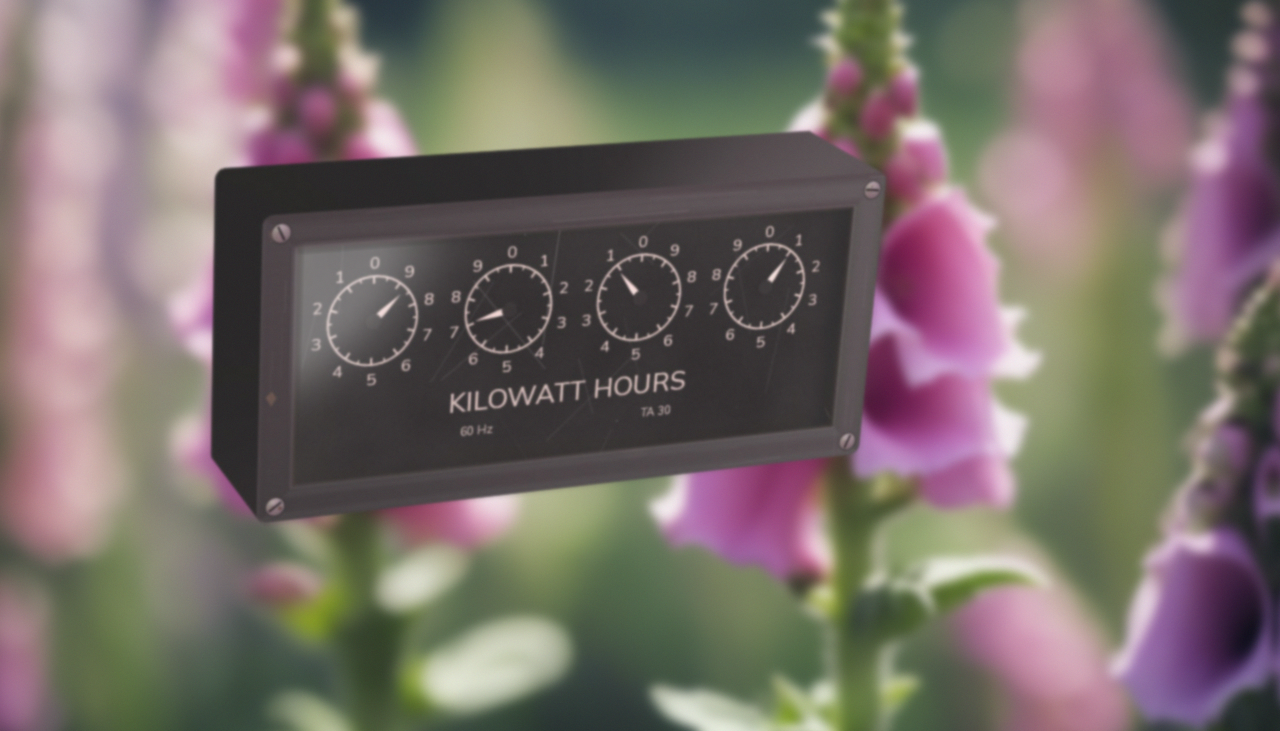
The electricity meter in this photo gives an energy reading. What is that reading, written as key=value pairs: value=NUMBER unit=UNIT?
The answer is value=8711 unit=kWh
